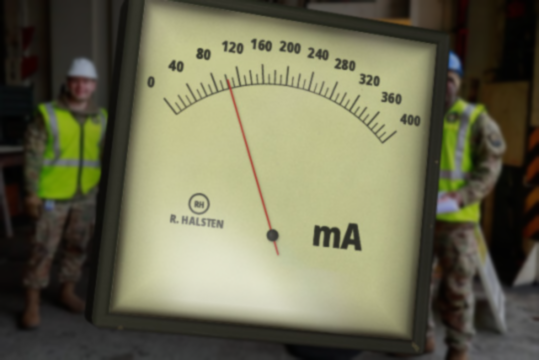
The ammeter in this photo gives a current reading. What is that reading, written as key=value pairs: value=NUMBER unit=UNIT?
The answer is value=100 unit=mA
